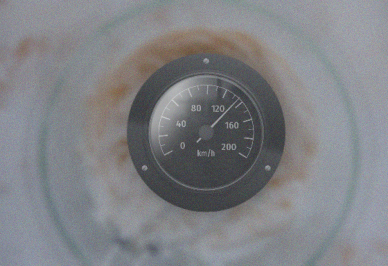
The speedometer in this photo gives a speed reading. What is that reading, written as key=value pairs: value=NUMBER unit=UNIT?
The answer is value=135 unit=km/h
